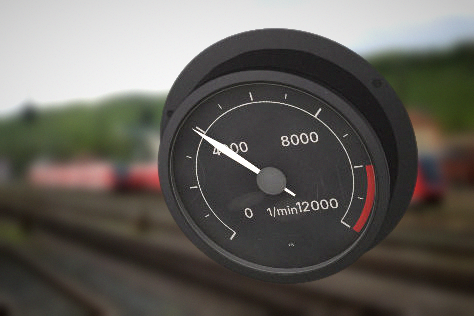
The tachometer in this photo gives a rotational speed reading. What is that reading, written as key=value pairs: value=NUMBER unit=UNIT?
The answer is value=4000 unit=rpm
